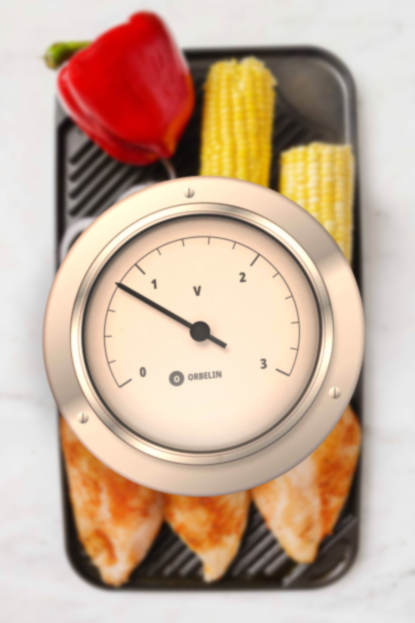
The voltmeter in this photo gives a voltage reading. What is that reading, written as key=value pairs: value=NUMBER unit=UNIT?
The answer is value=0.8 unit=V
